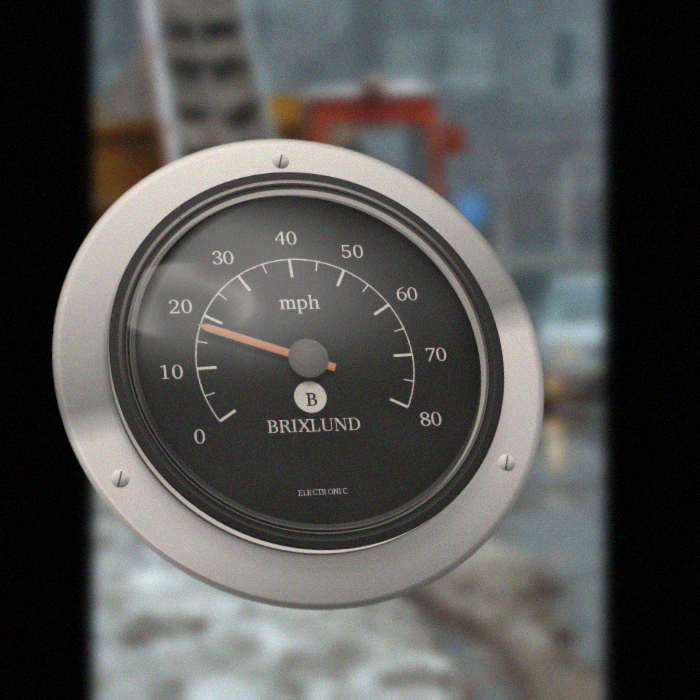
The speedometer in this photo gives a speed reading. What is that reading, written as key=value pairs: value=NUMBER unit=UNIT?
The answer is value=17.5 unit=mph
